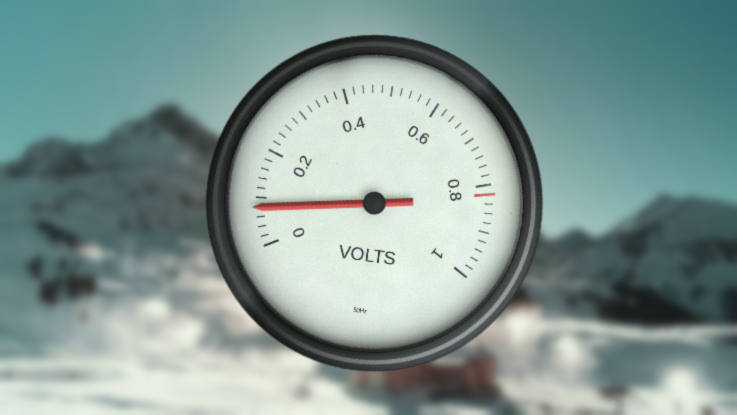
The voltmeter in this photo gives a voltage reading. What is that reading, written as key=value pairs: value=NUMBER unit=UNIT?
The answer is value=0.08 unit=V
